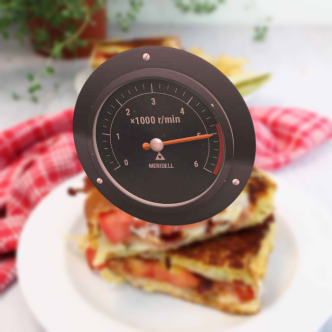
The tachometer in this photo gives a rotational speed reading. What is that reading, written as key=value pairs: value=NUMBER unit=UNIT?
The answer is value=5000 unit=rpm
